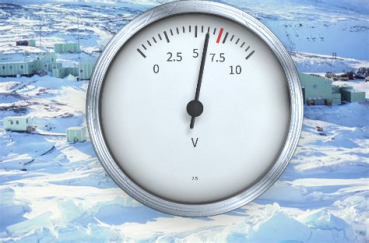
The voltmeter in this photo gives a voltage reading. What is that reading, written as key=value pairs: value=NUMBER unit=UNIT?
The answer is value=6 unit=V
